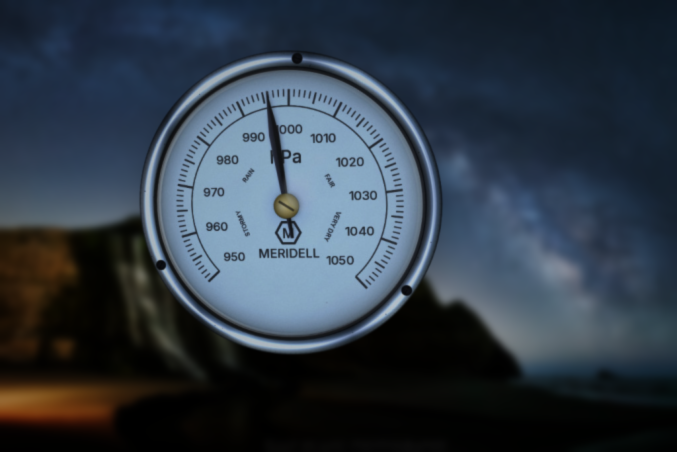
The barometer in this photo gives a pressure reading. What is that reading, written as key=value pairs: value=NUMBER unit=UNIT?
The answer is value=996 unit=hPa
